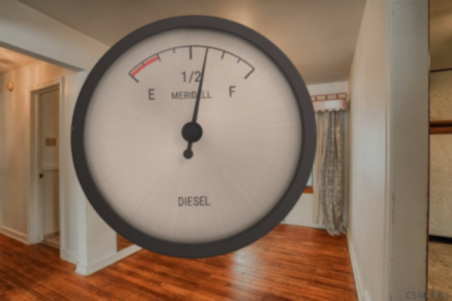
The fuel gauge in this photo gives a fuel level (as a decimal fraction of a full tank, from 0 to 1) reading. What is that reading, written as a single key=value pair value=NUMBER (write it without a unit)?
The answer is value=0.625
